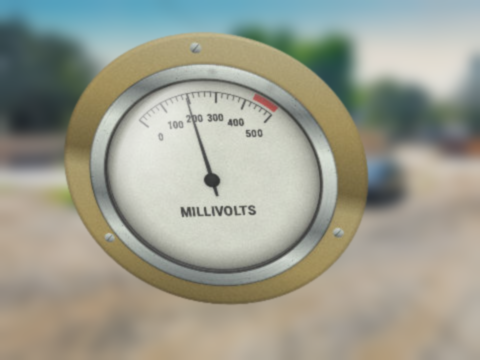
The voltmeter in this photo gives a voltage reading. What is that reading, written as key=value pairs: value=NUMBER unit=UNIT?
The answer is value=200 unit=mV
